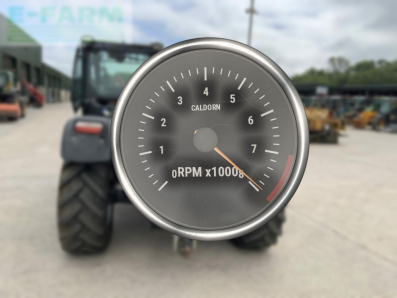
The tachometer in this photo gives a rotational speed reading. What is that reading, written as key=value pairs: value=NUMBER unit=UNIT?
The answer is value=7900 unit=rpm
